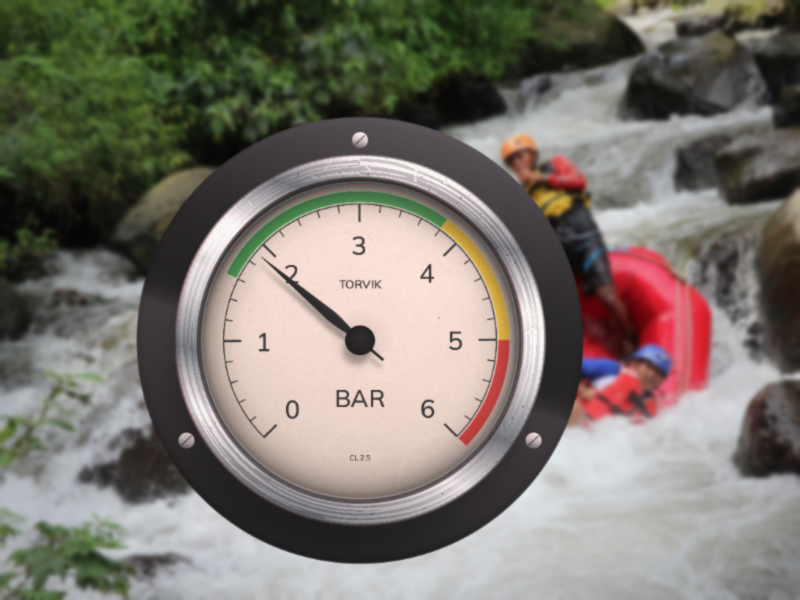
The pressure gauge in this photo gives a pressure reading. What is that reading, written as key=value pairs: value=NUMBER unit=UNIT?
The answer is value=1.9 unit=bar
